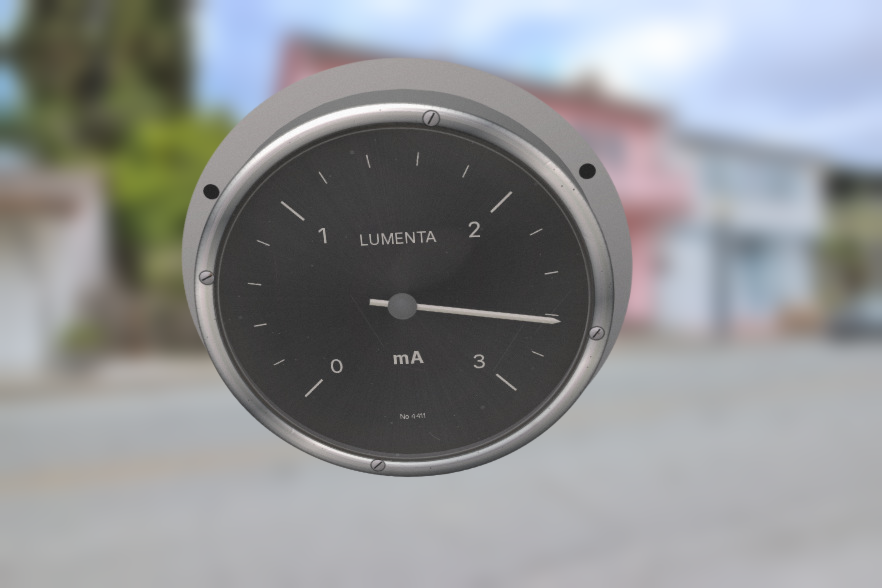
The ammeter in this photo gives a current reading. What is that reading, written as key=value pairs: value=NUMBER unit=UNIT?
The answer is value=2.6 unit=mA
